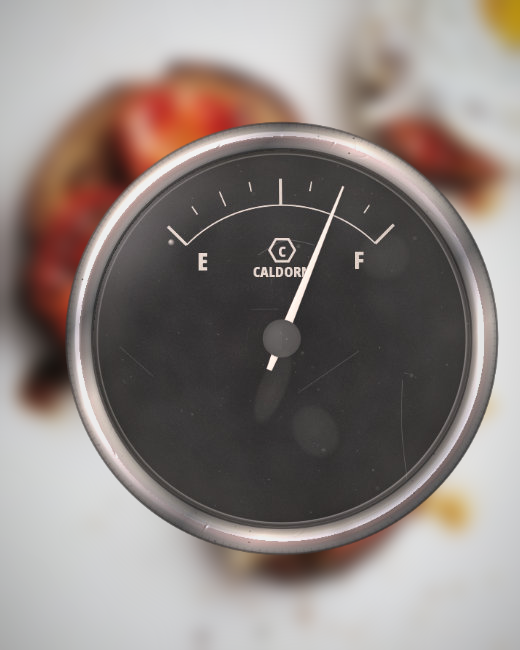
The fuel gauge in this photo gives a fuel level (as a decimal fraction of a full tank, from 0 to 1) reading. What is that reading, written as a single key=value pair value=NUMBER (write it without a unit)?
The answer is value=0.75
